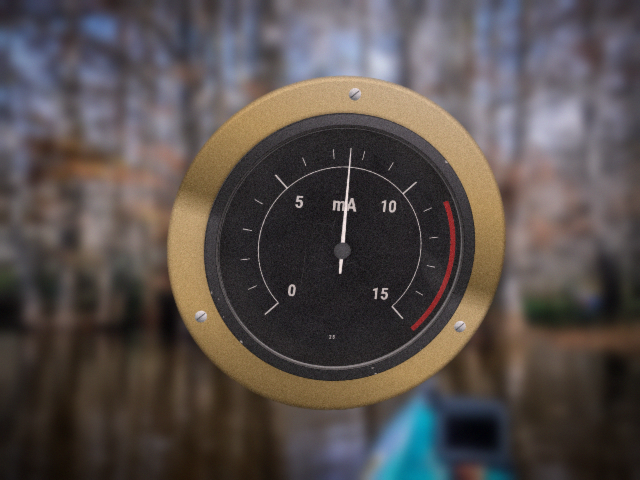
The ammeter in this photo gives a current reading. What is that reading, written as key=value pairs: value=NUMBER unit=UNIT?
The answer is value=7.5 unit=mA
